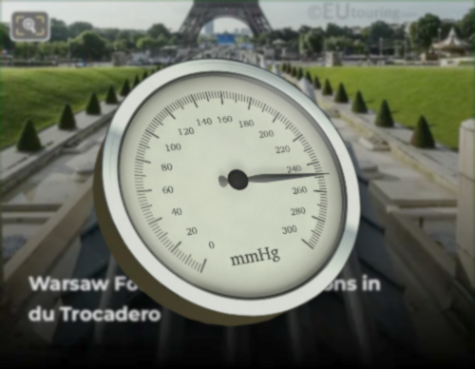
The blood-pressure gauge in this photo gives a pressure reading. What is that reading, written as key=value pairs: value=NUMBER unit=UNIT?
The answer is value=250 unit=mmHg
